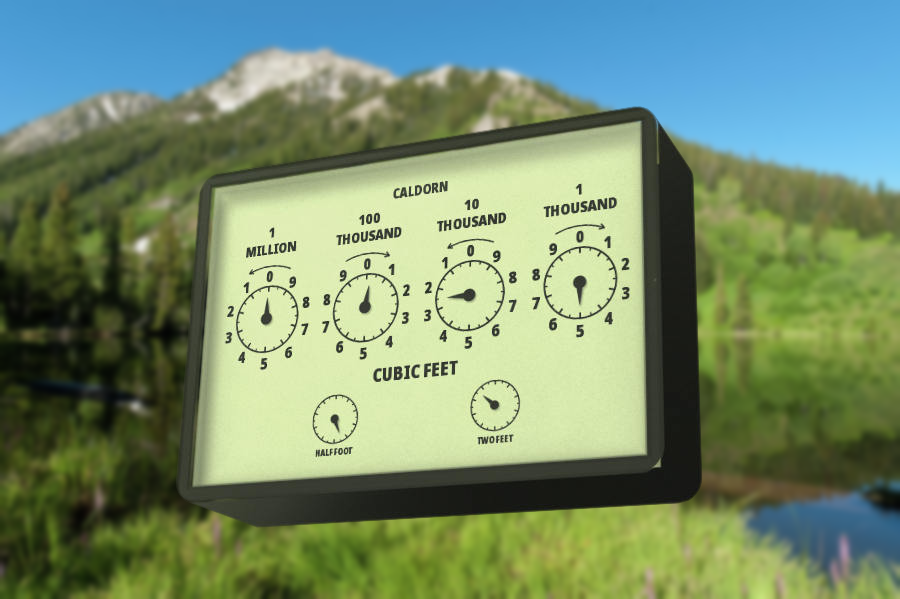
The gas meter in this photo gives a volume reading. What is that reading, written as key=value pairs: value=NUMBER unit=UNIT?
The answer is value=2500 unit=ft³
